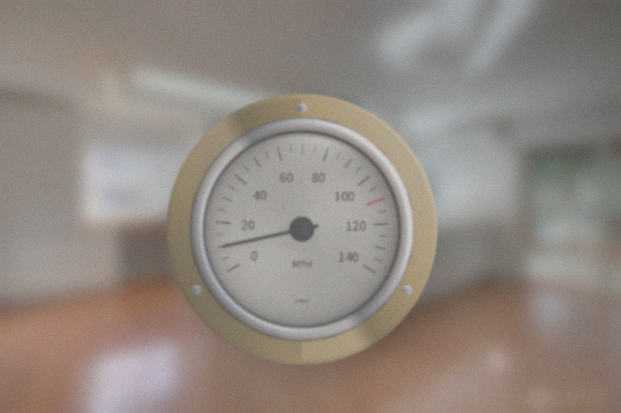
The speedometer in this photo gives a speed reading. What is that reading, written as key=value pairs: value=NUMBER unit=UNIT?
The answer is value=10 unit=mph
